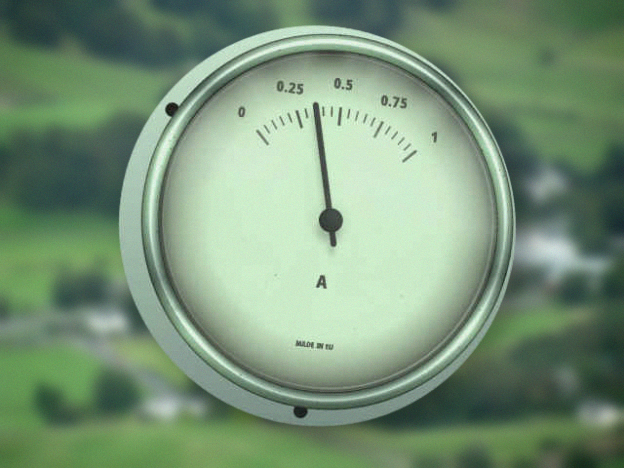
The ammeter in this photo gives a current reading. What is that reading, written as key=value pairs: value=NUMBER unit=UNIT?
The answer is value=0.35 unit=A
